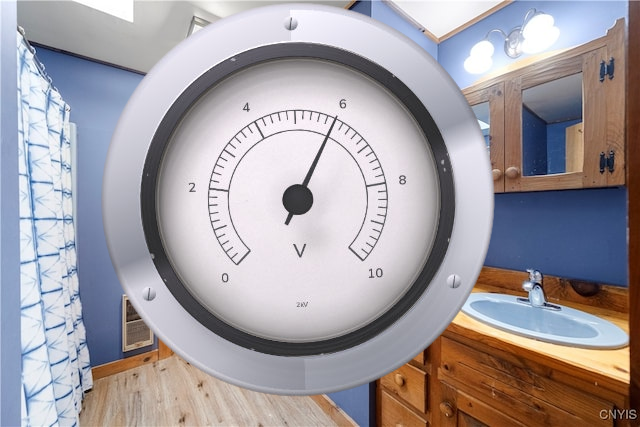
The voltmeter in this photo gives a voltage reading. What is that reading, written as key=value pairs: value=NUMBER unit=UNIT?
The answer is value=6 unit=V
